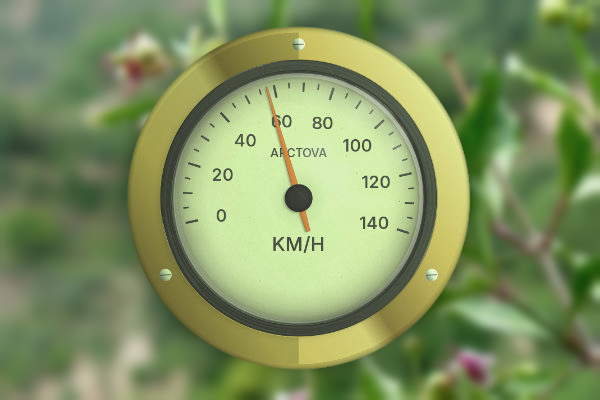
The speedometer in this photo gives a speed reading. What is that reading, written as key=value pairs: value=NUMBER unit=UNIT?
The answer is value=57.5 unit=km/h
